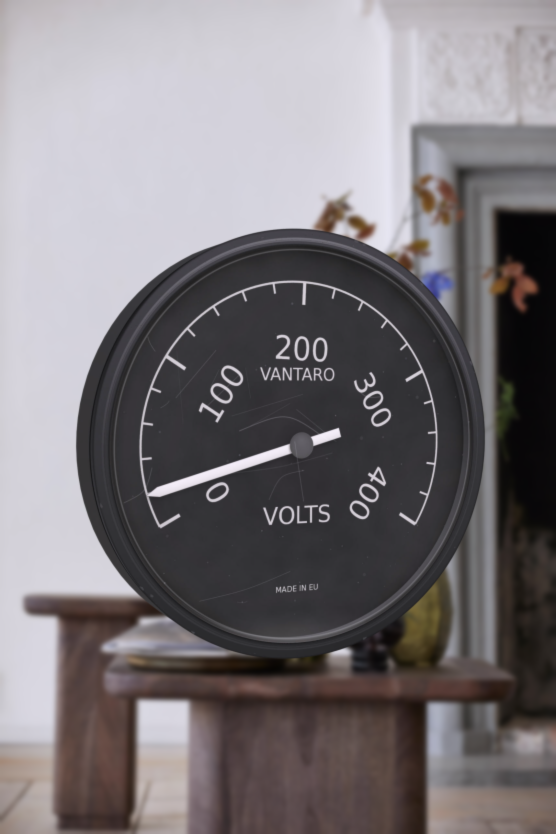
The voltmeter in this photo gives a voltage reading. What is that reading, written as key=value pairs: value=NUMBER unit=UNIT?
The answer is value=20 unit=V
